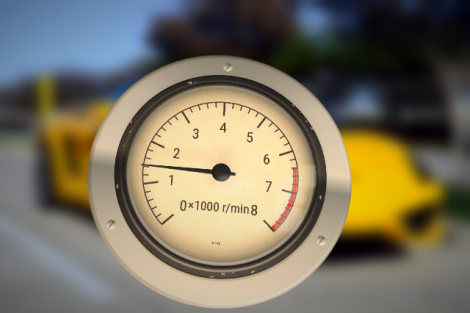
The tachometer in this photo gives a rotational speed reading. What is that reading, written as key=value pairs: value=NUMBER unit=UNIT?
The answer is value=1400 unit=rpm
